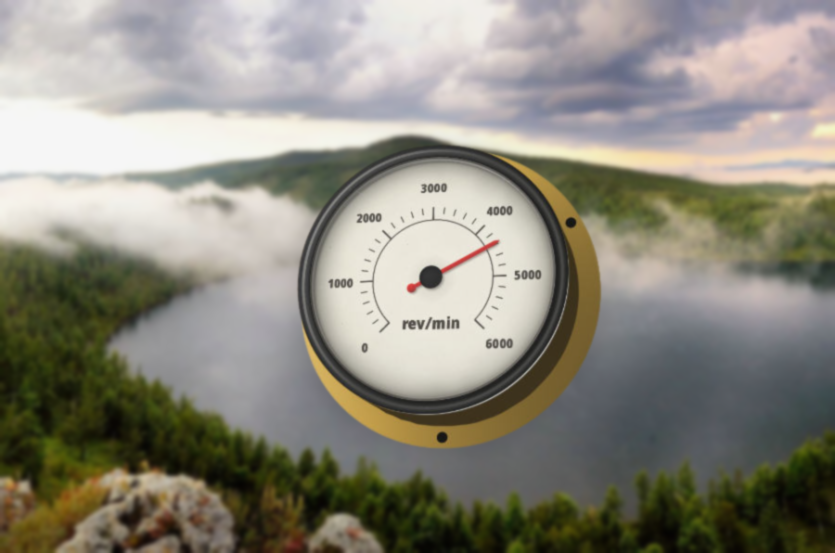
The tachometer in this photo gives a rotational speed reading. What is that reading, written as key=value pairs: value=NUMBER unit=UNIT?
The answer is value=4400 unit=rpm
